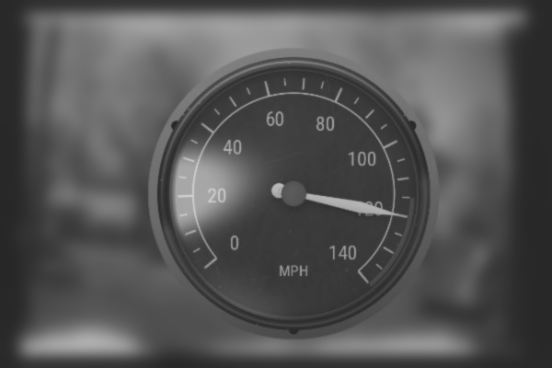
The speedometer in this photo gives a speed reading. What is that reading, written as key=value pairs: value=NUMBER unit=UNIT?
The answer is value=120 unit=mph
